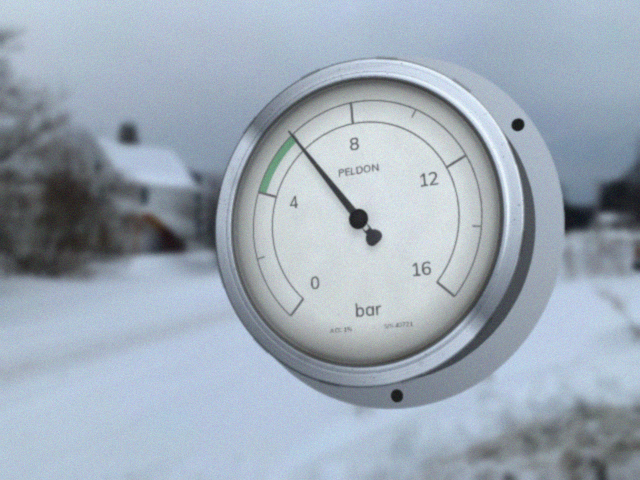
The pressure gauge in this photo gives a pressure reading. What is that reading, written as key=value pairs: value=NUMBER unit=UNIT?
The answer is value=6 unit=bar
